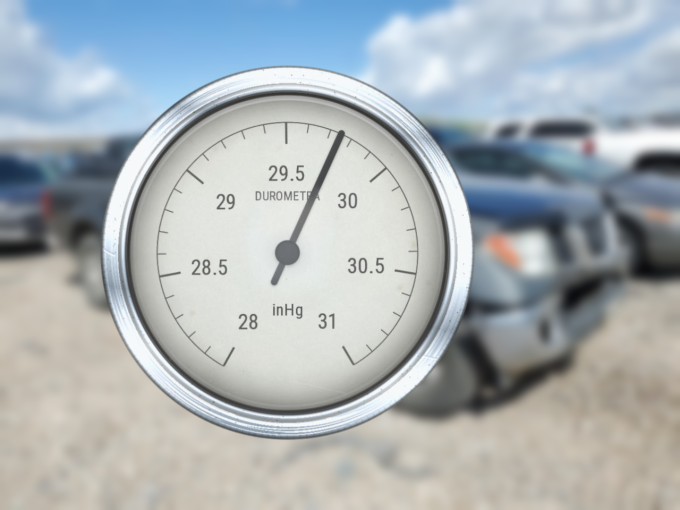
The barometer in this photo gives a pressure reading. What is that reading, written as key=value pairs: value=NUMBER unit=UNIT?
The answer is value=29.75 unit=inHg
